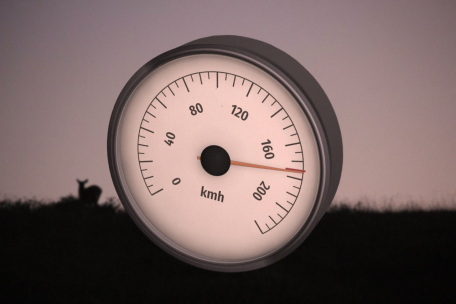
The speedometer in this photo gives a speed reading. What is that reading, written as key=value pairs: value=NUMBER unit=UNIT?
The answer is value=175 unit=km/h
